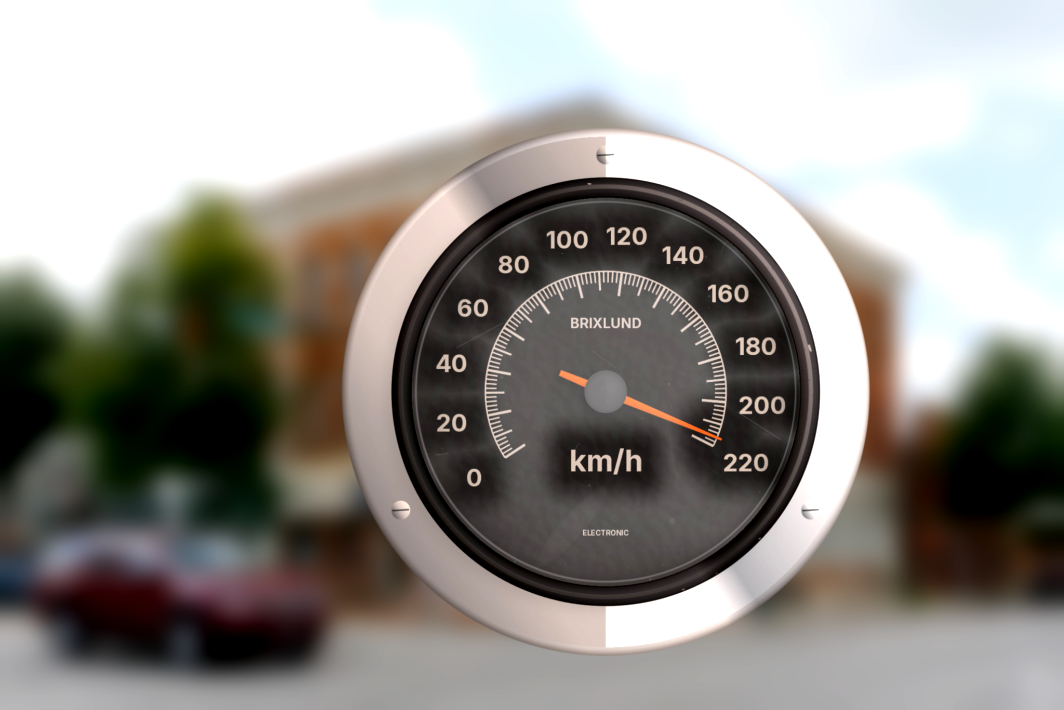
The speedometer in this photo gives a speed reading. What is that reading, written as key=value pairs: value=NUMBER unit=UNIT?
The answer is value=216 unit=km/h
